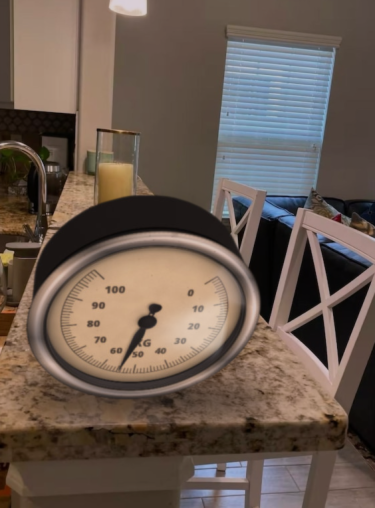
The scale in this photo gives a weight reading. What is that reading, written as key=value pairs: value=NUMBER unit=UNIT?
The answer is value=55 unit=kg
